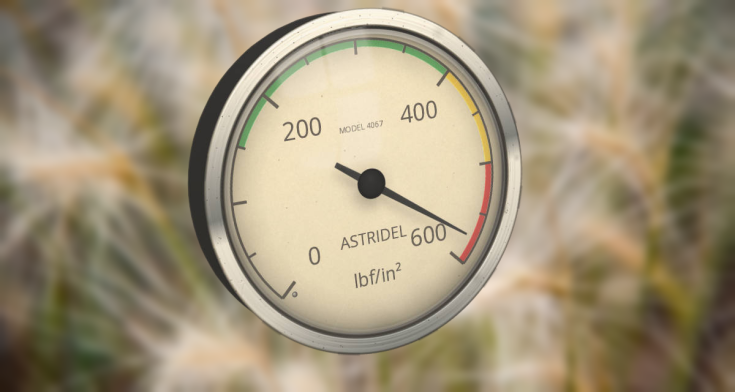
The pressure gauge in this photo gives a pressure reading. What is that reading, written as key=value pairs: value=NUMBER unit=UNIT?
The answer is value=575 unit=psi
